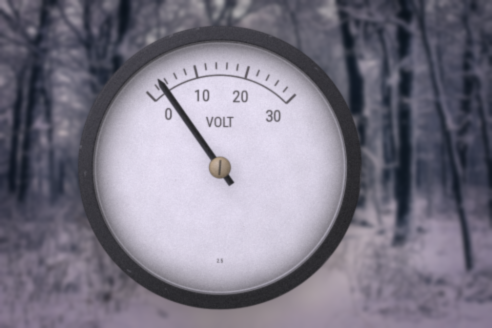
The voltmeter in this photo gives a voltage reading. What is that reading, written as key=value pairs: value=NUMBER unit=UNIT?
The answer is value=3 unit=V
